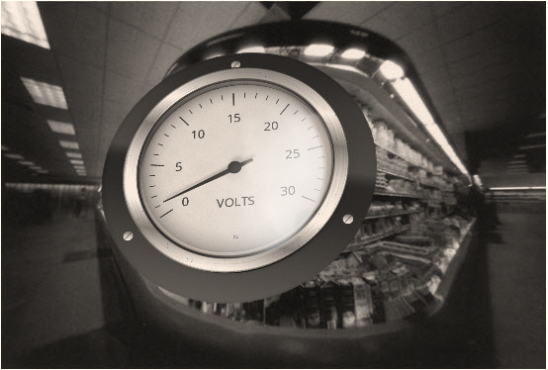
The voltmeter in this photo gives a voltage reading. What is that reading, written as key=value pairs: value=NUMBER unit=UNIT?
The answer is value=1 unit=V
